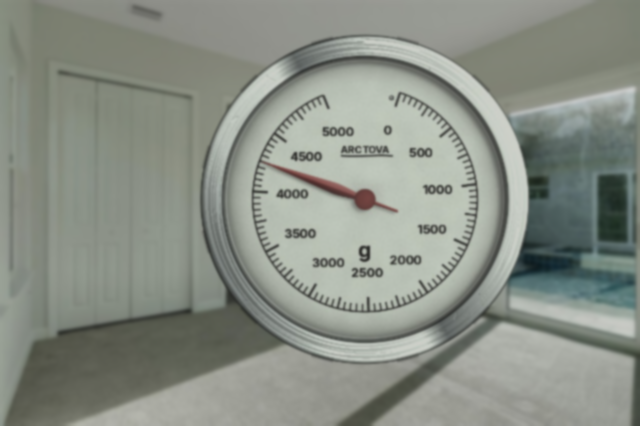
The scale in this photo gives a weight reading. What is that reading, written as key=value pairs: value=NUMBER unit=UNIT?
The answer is value=4250 unit=g
